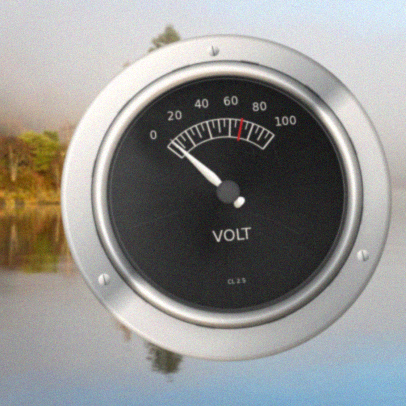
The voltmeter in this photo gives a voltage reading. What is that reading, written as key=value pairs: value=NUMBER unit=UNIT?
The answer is value=5 unit=V
